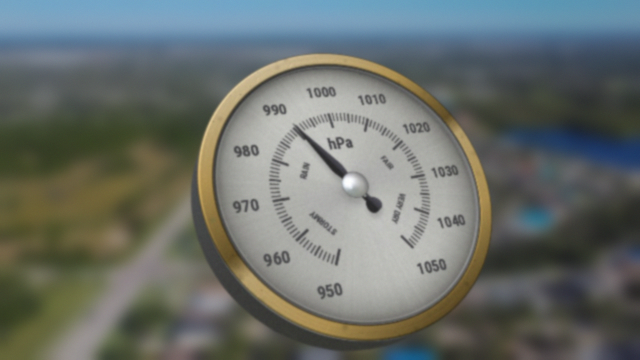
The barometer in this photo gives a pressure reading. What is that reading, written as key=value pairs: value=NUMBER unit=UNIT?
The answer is value=990 unit=hPa
